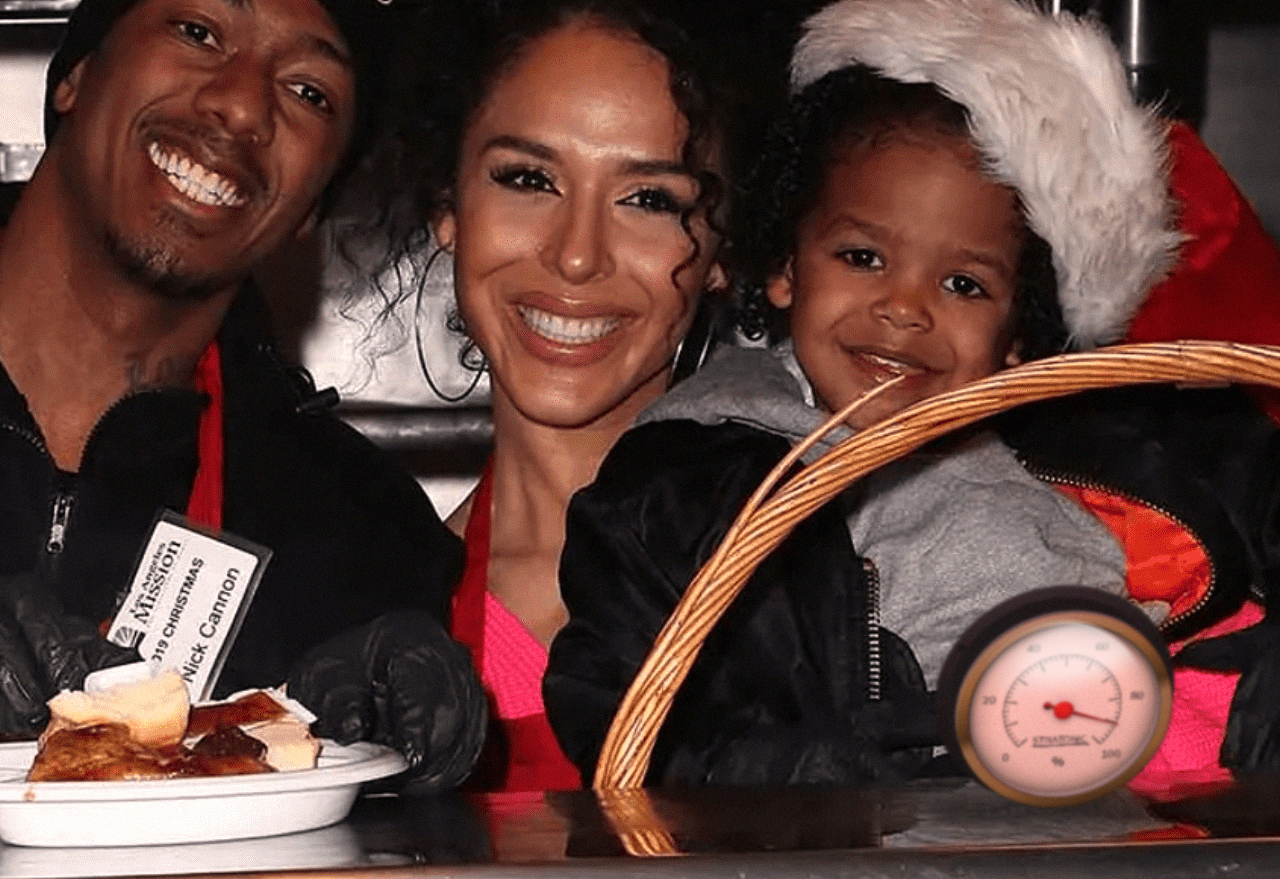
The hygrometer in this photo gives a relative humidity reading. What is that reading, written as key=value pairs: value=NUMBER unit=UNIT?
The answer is value=90 unit=%
